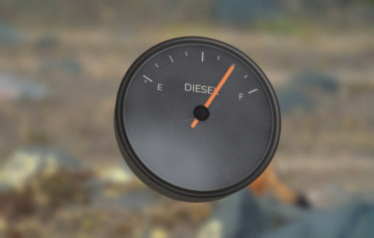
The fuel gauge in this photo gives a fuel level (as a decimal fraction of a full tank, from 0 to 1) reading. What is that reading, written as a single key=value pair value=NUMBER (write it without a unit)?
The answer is value=0.75
